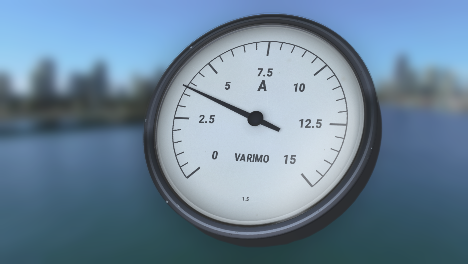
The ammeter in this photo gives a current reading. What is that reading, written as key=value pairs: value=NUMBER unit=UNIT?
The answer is value=3.75 unit=A
